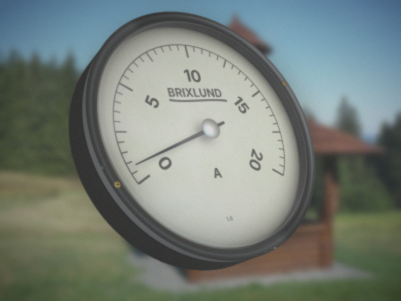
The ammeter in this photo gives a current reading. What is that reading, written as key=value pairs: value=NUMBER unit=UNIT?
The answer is value=0.75 unit=A
